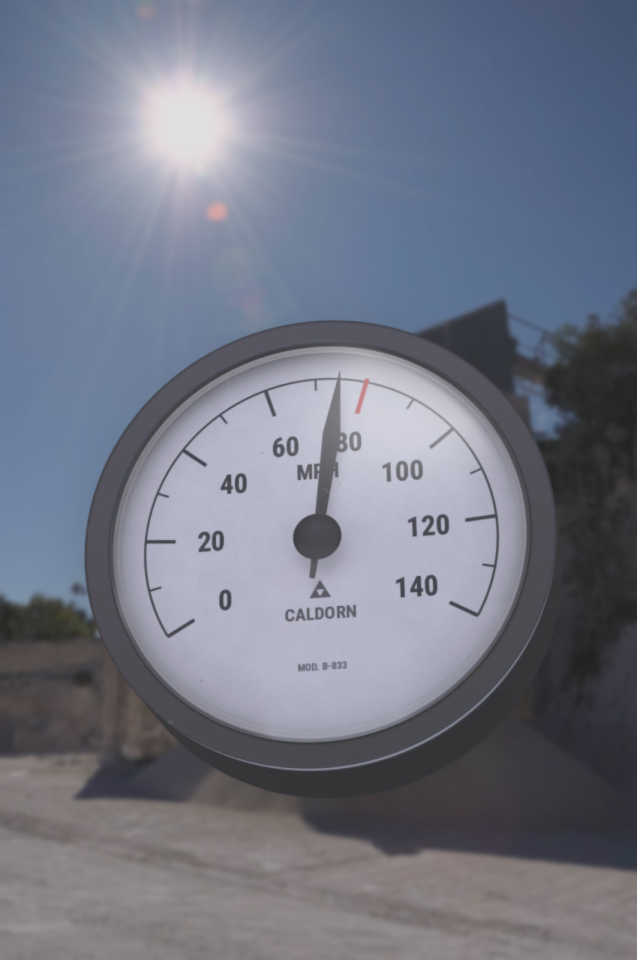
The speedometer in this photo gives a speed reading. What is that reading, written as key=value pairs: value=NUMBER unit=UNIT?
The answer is value=75 unit=mph
